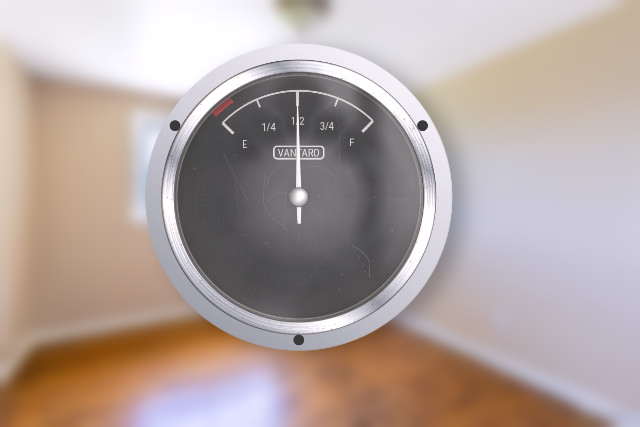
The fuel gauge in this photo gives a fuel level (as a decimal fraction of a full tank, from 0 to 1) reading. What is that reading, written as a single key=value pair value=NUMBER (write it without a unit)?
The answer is value=0.5
